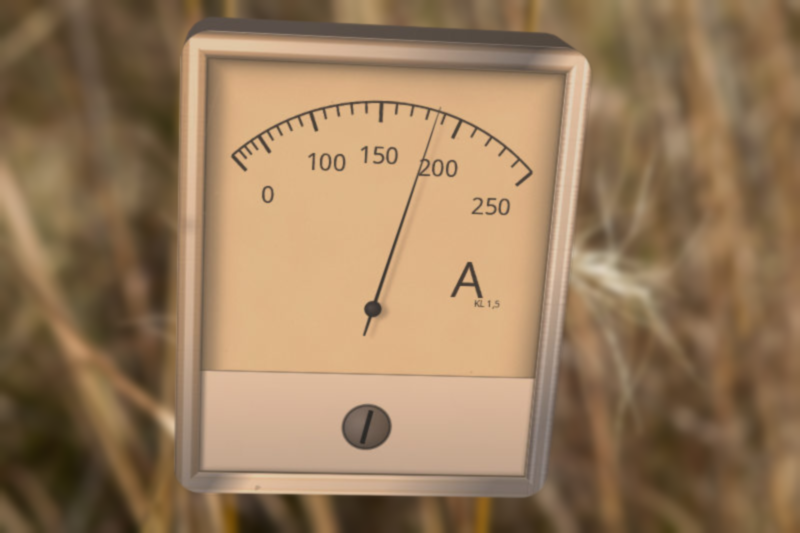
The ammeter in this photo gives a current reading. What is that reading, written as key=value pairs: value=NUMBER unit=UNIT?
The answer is value=185 unit=A
